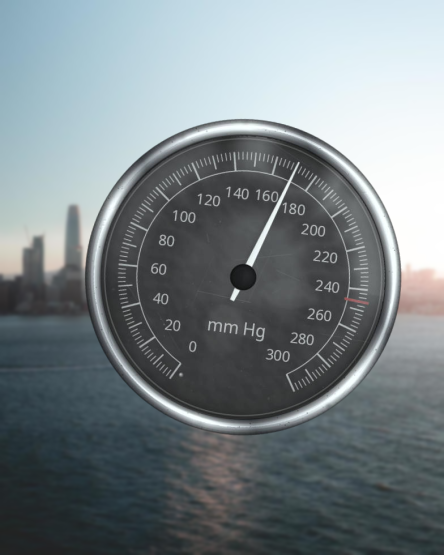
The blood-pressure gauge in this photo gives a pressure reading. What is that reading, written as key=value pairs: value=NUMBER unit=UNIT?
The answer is value=170 unit=mmHg
